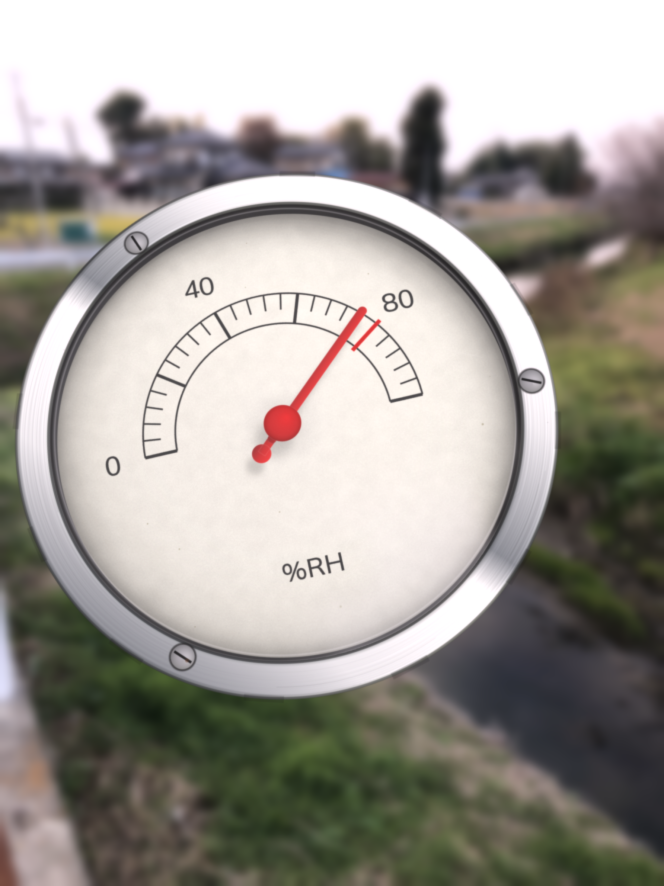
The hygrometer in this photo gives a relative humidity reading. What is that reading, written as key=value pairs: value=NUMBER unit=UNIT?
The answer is value=76 unit=%
